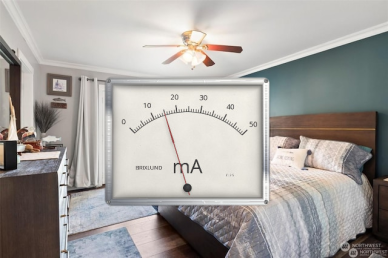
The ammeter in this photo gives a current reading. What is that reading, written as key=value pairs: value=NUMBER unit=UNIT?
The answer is value=15 unit=mA
